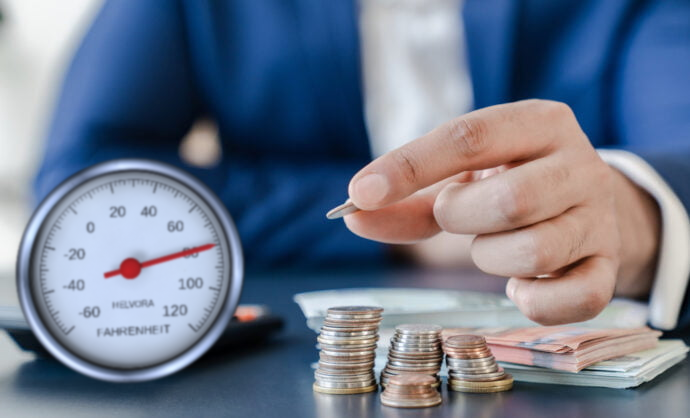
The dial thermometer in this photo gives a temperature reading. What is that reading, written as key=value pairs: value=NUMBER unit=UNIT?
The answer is value=80 unit=°F
